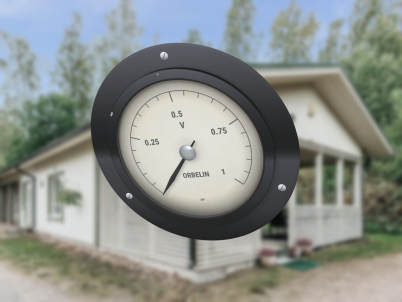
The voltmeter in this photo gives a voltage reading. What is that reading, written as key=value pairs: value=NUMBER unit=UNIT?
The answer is value=0 unit=V
